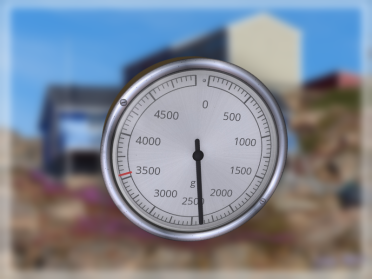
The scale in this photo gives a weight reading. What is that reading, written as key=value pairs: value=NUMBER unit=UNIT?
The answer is value=2400 unit=g
